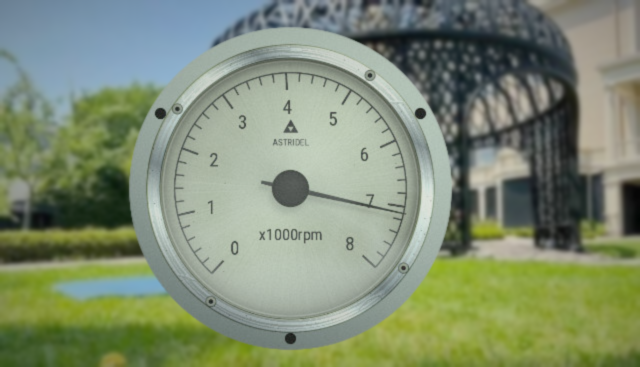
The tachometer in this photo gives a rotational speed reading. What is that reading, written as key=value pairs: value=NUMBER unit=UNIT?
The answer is value=7100 unit=rpm
